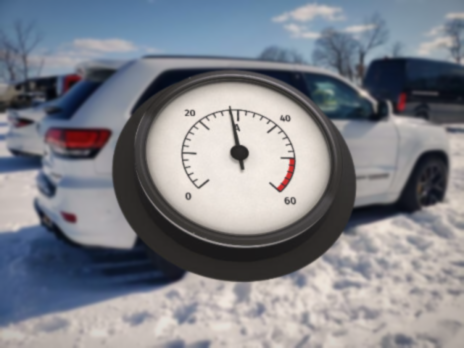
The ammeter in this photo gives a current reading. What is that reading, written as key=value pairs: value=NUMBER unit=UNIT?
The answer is value=28 unit=A
